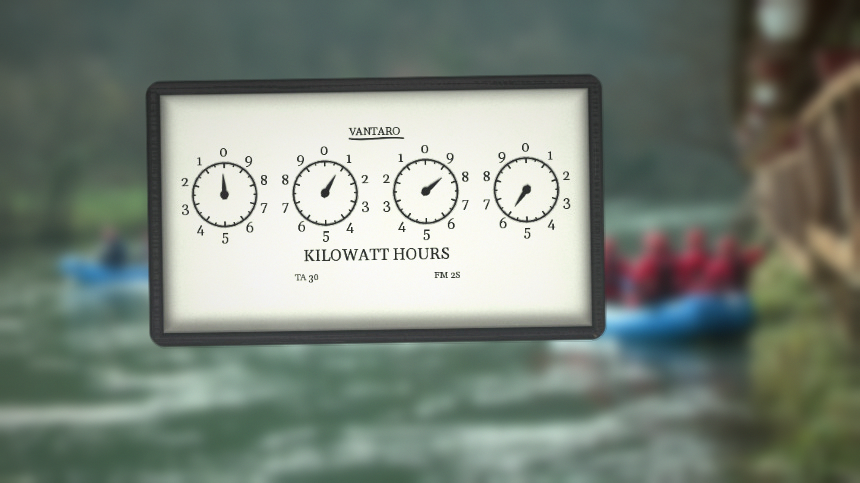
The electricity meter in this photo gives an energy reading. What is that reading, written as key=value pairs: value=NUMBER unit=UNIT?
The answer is value=86 unit=kWh
